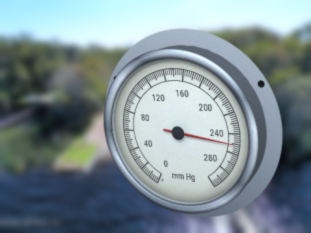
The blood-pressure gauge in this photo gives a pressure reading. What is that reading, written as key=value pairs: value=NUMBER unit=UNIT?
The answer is value=250 unit=mmHg
